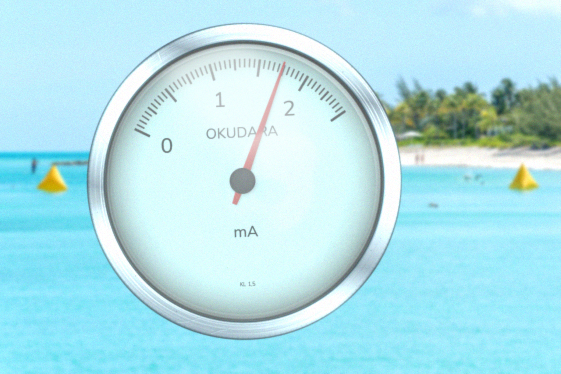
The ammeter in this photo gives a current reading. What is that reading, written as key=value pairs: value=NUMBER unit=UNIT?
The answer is value=1.75 unit=mA
